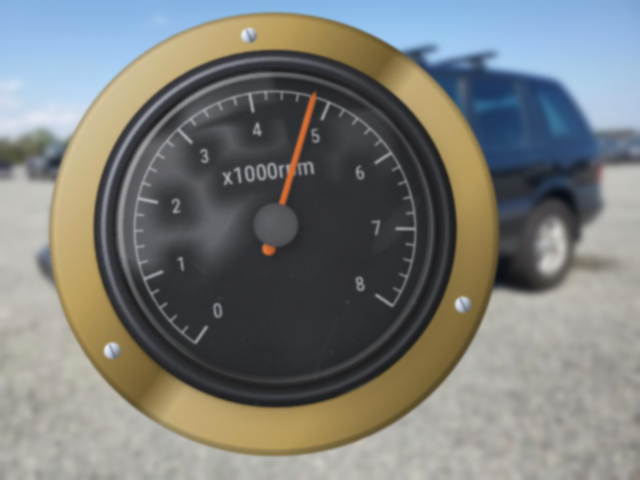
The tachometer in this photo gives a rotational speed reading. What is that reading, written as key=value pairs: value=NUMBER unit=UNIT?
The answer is value=4800 unit=rpm
